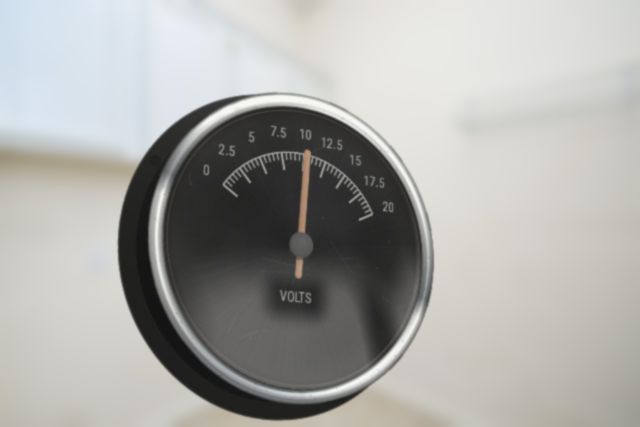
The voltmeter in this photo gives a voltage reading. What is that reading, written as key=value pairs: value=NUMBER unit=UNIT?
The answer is value=10 unit=V
